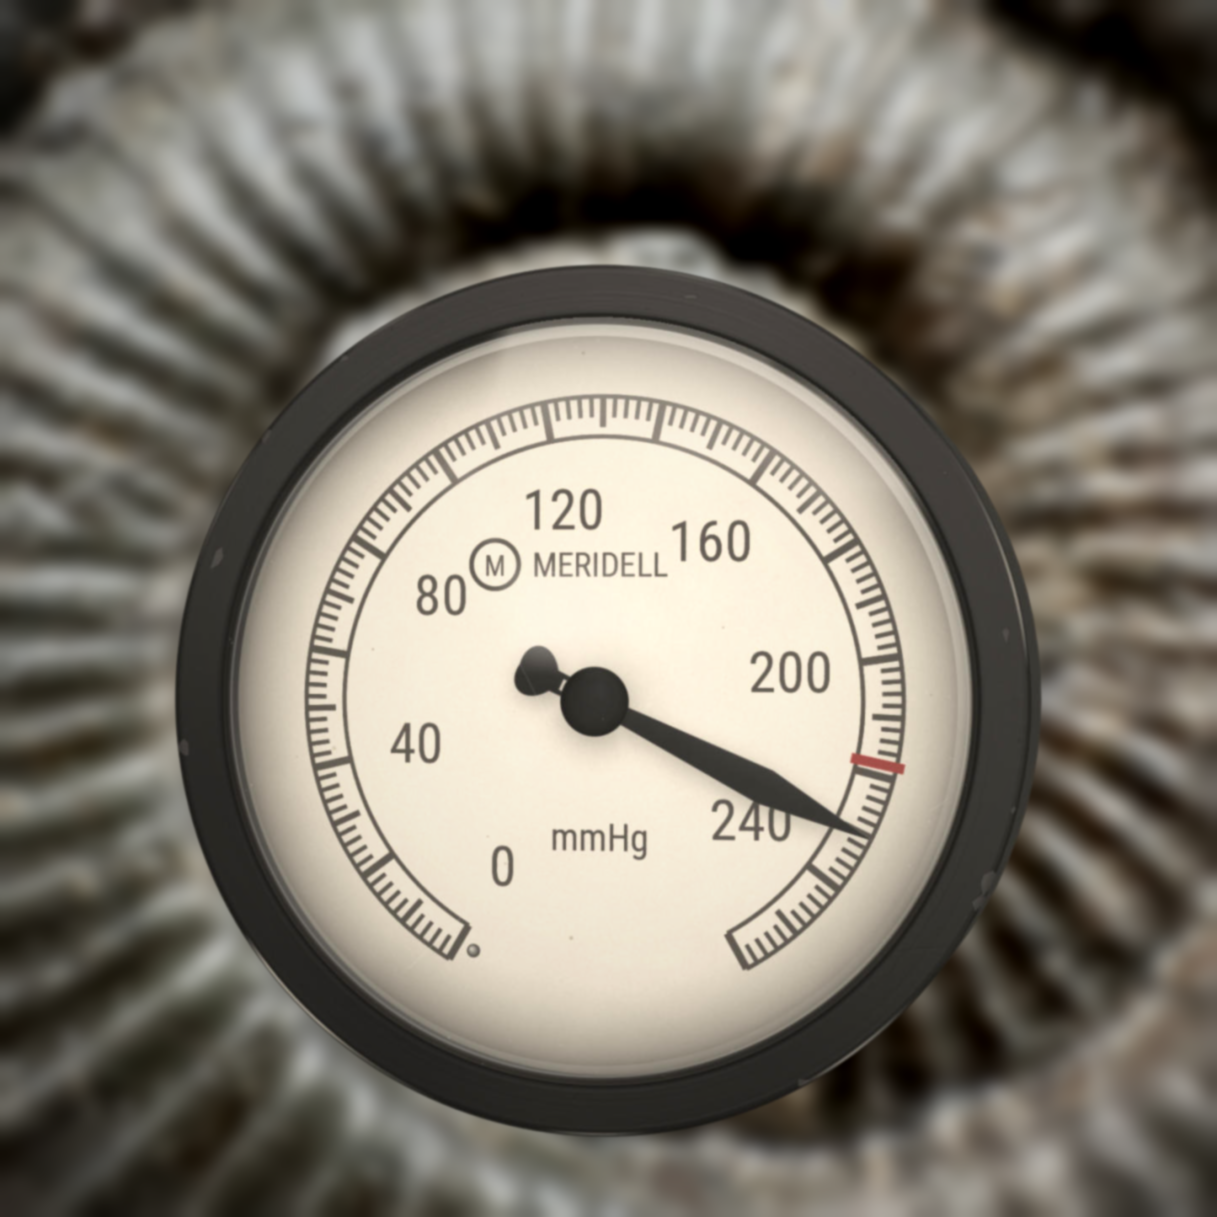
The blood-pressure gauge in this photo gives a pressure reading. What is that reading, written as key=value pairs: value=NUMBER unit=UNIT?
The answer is value=230 unit=mmHg
